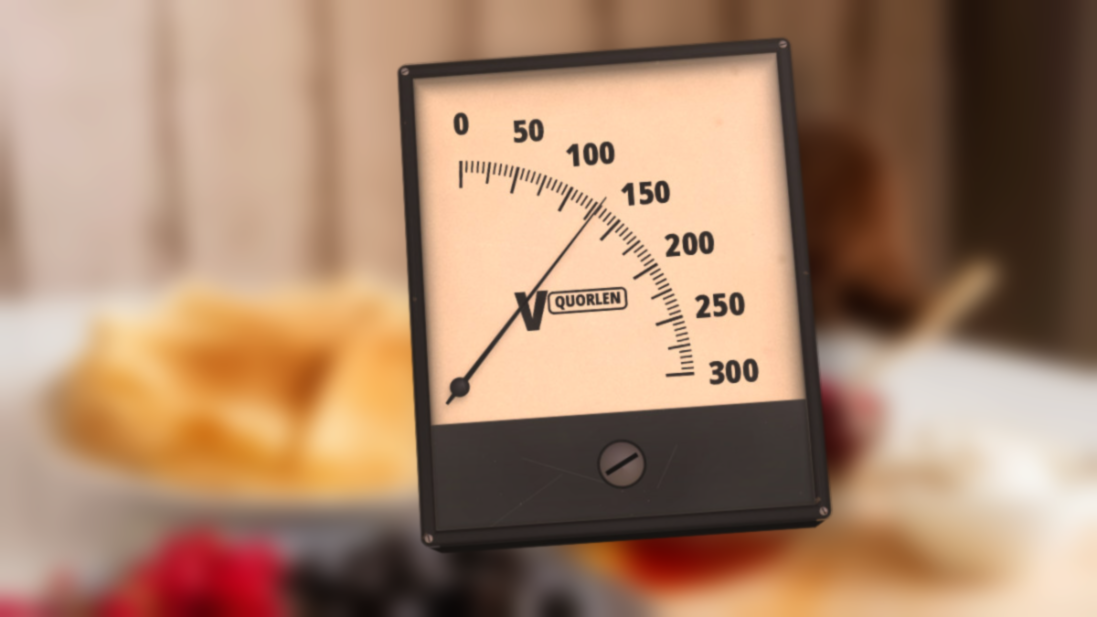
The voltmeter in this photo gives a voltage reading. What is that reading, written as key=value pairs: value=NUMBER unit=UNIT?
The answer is value=130 unit=V
